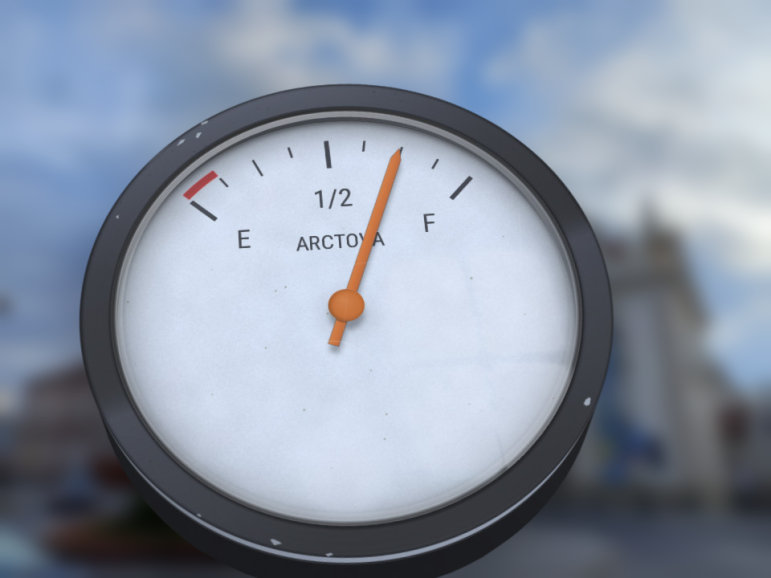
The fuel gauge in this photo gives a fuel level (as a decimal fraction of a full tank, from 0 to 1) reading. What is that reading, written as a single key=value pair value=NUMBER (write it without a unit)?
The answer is value=0.75
